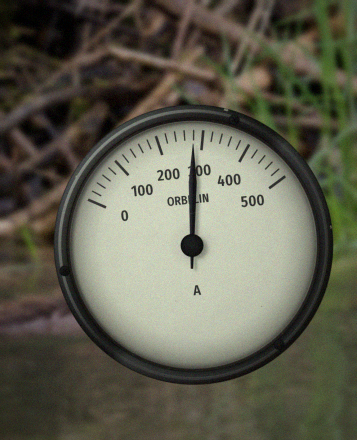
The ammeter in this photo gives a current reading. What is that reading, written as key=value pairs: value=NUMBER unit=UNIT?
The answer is value=280 unit=A
